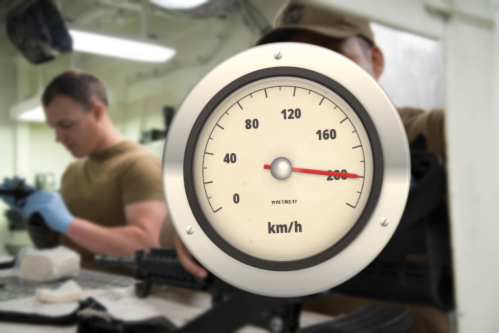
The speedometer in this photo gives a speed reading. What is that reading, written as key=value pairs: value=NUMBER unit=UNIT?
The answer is value=200 unit=km/h
